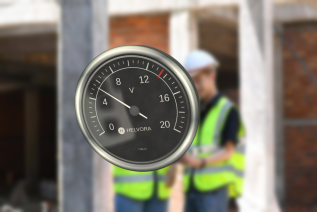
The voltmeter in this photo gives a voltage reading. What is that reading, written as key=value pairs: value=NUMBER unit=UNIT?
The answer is value=5.5 unit=V
